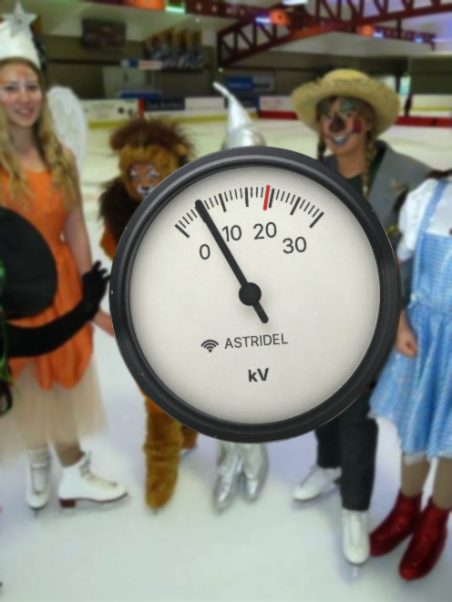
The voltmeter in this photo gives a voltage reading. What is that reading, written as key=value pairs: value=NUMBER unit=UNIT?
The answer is value=6 unit=kV
